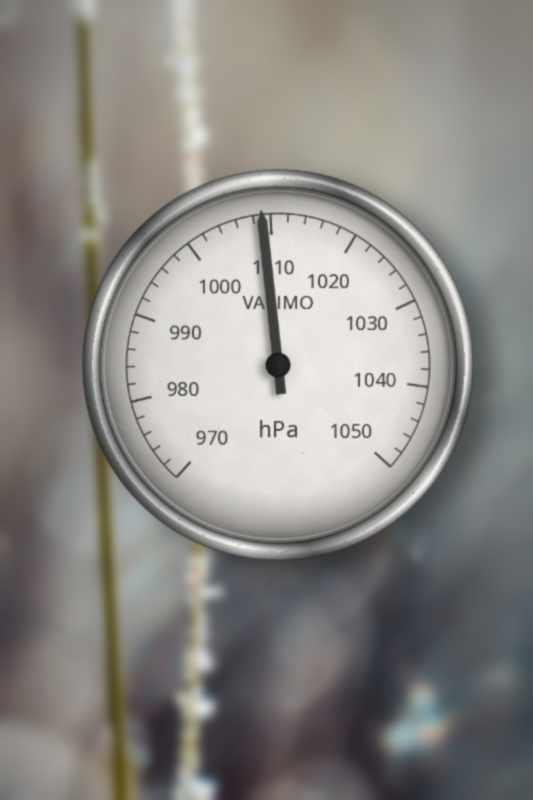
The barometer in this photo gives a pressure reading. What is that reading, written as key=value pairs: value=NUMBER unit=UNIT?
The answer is value=1009 unit=hPa
